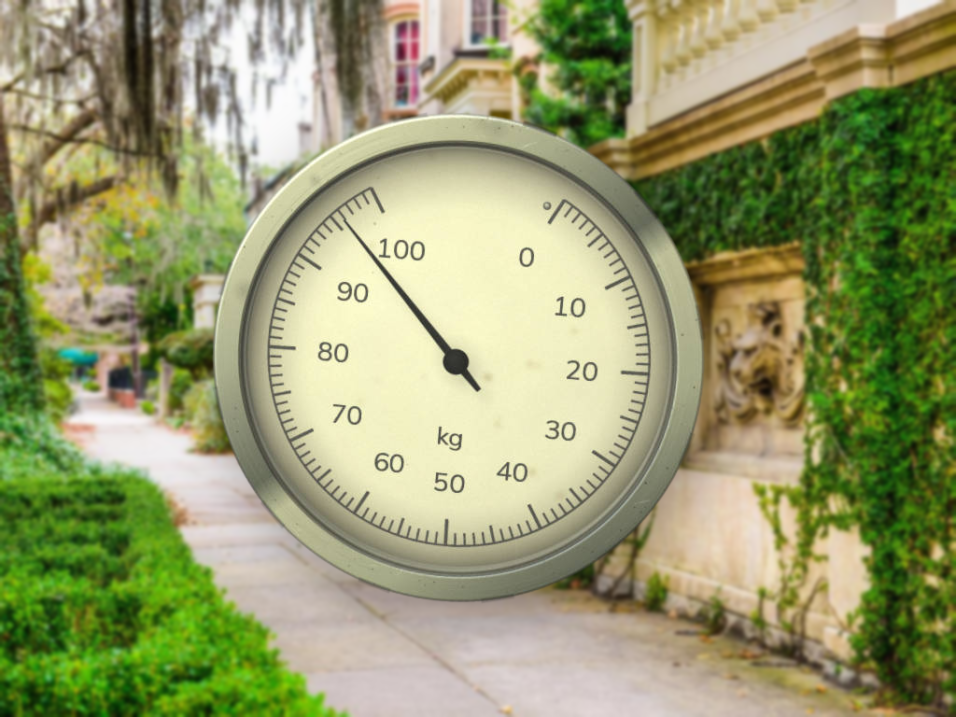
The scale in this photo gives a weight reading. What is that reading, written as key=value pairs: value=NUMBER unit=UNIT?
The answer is value=96 unit=kg
